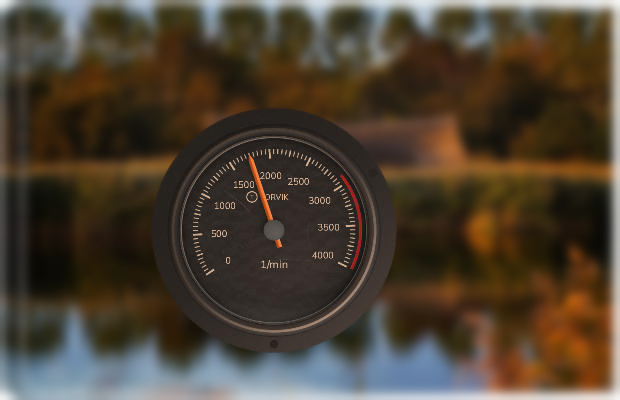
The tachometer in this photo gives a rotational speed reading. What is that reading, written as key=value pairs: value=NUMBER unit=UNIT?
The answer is value=1750 unit=rpm
